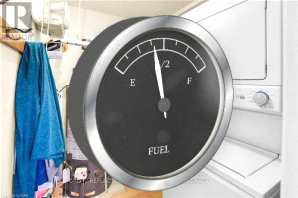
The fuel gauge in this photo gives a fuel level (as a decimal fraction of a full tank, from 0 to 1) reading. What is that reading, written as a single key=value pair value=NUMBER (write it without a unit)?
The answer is value=0.375
